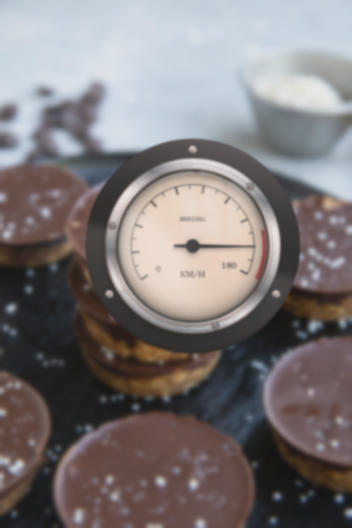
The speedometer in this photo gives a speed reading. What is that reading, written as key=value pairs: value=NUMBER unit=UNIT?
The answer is value=160 unit=km/h
